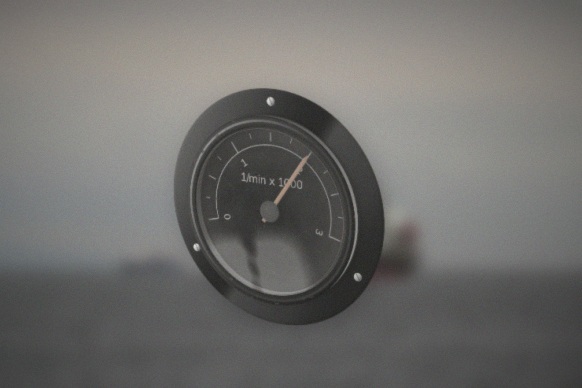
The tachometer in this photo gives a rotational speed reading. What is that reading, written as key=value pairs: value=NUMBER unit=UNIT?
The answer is value=2000 unit=rpm
